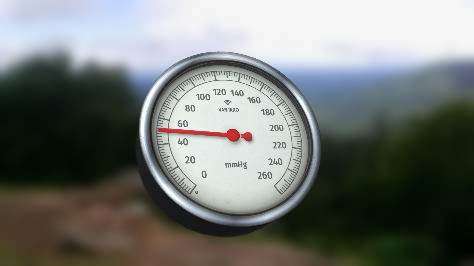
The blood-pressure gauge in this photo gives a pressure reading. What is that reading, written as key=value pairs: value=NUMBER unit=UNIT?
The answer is value=50 unit=mmHg
